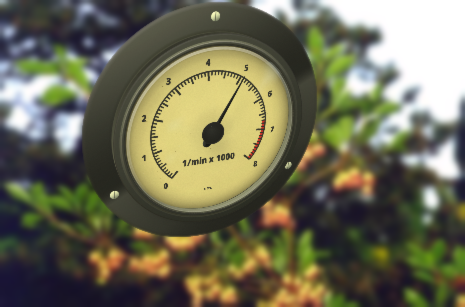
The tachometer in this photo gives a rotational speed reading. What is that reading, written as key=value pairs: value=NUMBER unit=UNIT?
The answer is value=5000 unit=rpm
